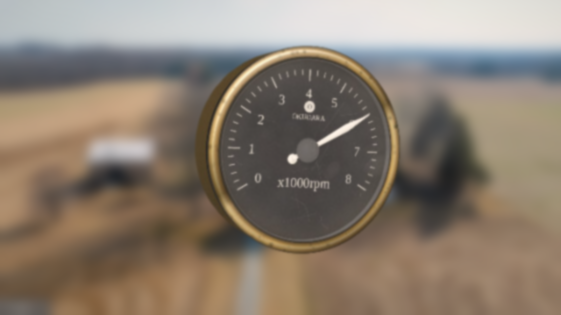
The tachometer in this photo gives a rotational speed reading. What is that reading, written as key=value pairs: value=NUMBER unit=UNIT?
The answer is value=6000 unit=rpm
